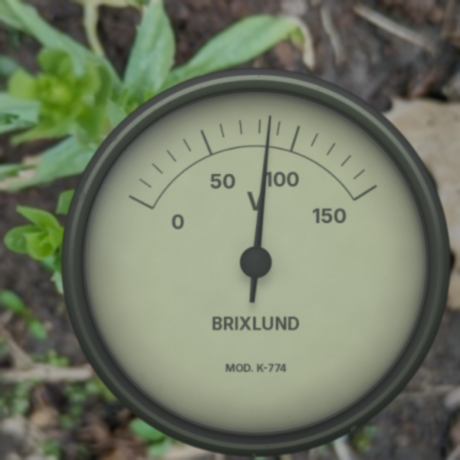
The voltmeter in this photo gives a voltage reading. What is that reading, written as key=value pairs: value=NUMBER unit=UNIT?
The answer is value=85 unit=V
